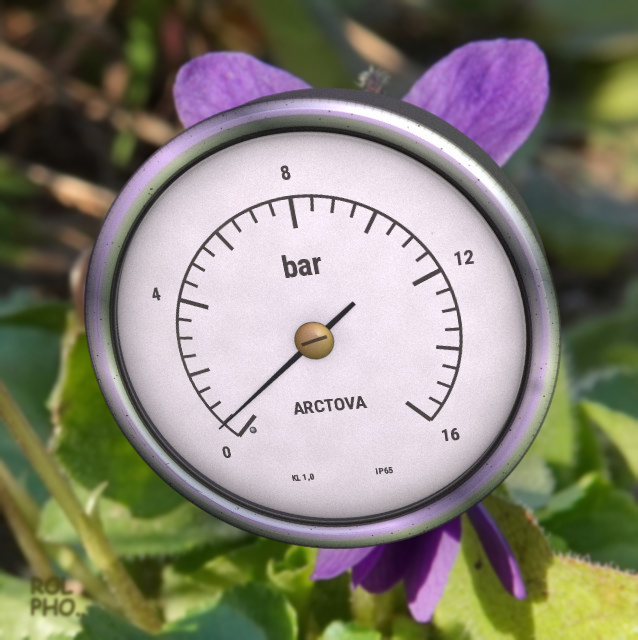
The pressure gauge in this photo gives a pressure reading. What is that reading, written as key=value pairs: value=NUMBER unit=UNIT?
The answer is value=0.5 unit=bar
